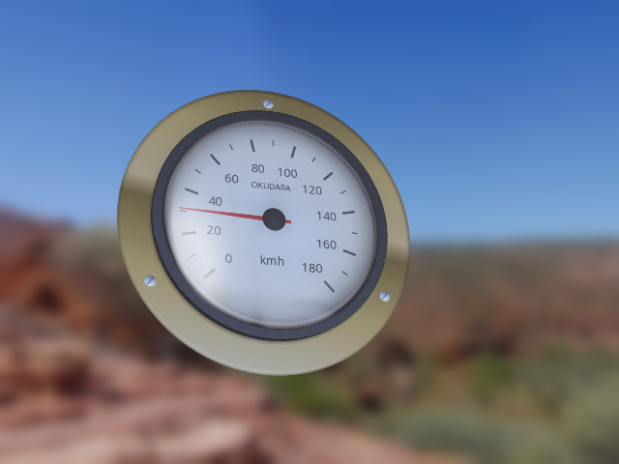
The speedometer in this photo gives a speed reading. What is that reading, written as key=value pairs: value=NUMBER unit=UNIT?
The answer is value=30 unit=km/h
